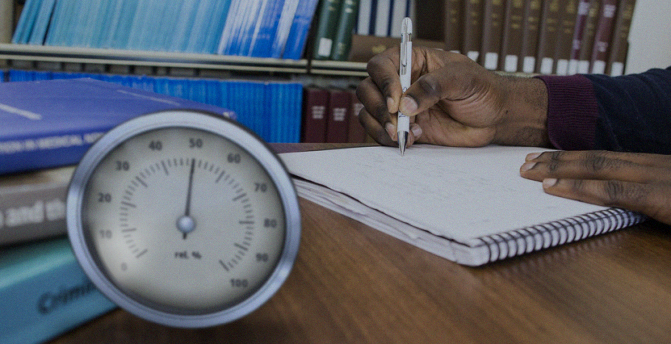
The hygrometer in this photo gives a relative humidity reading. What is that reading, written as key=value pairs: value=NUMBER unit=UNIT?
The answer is value=50 unit=%
